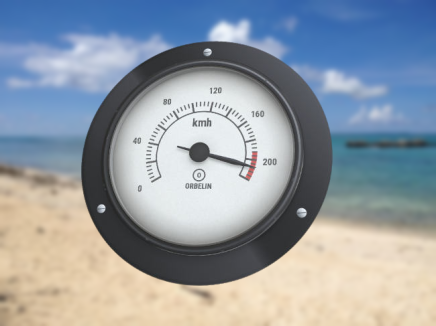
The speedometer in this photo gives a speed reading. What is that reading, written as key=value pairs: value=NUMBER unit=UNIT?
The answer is value=208 unit=km/h
